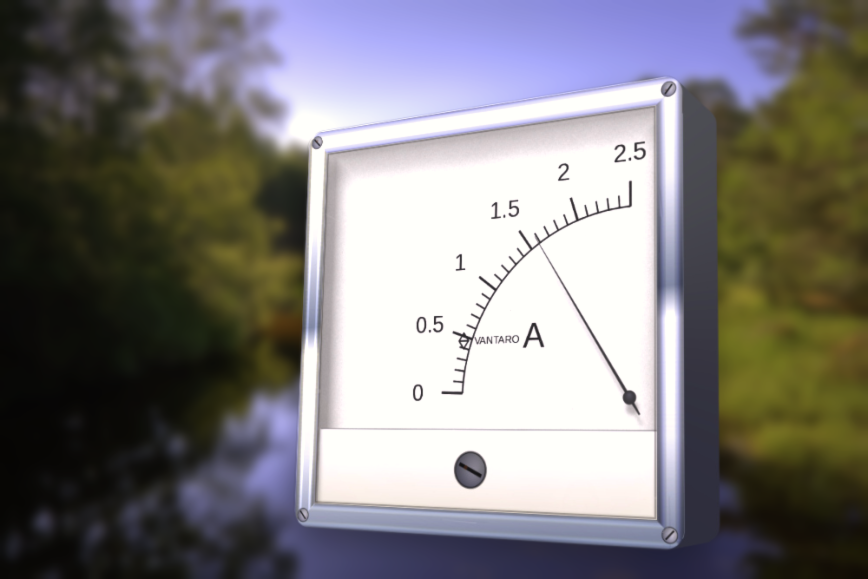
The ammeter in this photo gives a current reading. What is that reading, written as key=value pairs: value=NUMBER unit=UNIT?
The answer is value=1.6 unit=A
